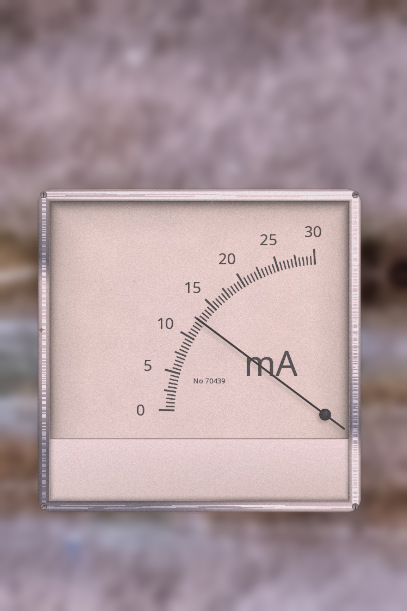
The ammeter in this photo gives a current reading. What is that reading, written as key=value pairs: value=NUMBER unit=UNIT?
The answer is value=12.5 unit=mA
